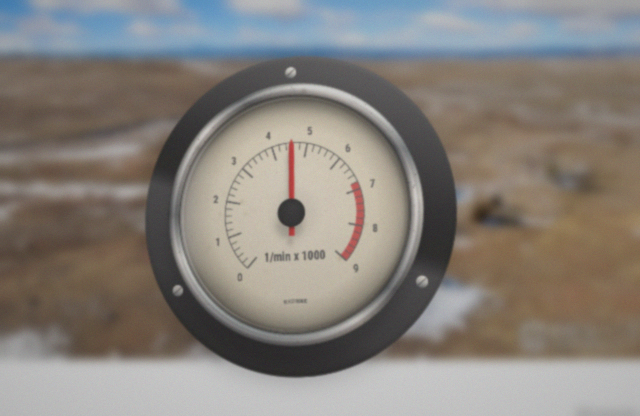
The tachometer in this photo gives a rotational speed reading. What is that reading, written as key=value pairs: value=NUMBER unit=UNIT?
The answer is value=4600 unit=rpm
